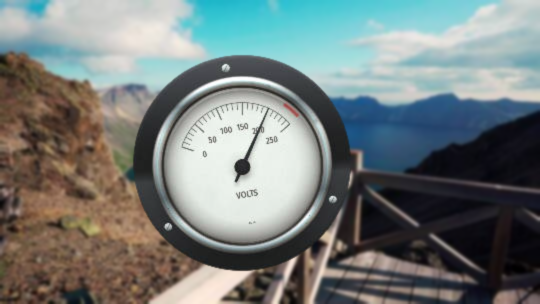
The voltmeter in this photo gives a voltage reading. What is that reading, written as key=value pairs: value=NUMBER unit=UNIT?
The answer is value=200 unit=V
